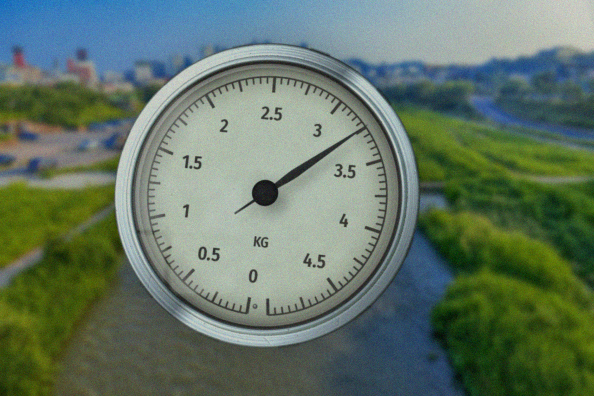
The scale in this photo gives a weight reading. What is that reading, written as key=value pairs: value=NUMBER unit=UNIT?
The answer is value=3.25 unit=kg
